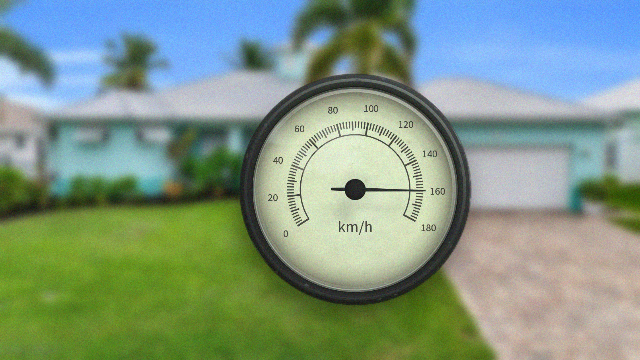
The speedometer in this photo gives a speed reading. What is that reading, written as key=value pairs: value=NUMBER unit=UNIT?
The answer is value=160 unit=km/h
